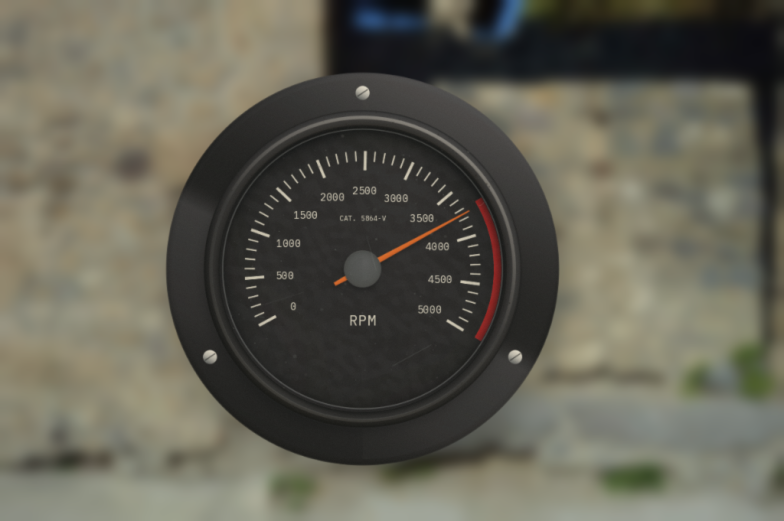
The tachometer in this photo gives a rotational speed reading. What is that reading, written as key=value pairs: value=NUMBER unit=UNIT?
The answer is value=3750 unit=rpm
